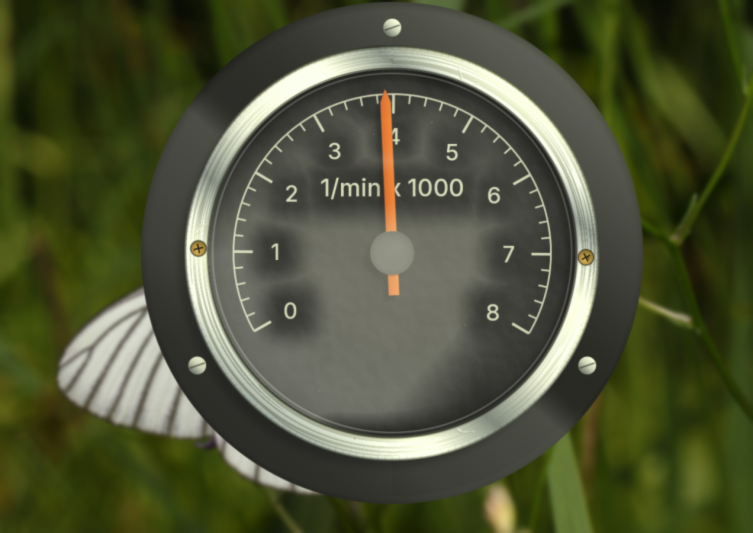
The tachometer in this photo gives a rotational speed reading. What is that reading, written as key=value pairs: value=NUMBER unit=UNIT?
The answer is value=3900 unit=rpm
